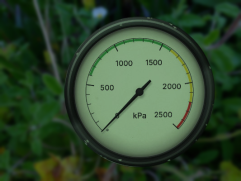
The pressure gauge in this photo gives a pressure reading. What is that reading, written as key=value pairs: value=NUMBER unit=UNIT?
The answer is value=0 unit=kPa
